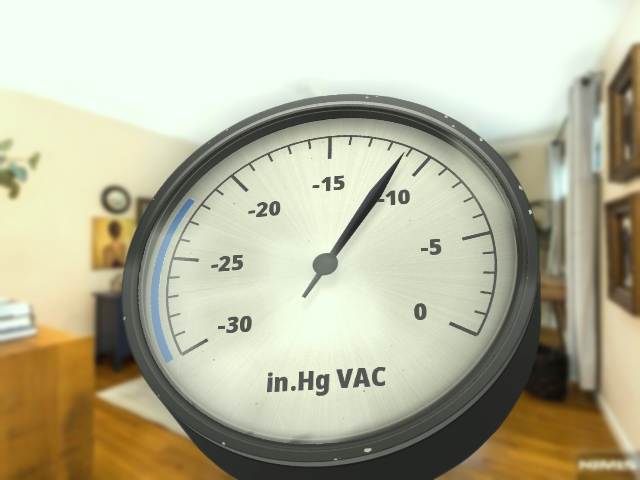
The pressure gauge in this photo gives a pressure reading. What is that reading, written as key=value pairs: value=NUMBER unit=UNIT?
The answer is value=-11 unit=inHg
